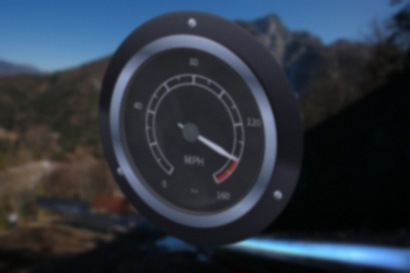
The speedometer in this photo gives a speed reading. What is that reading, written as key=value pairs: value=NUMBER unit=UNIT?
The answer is value=140 unit=mph
